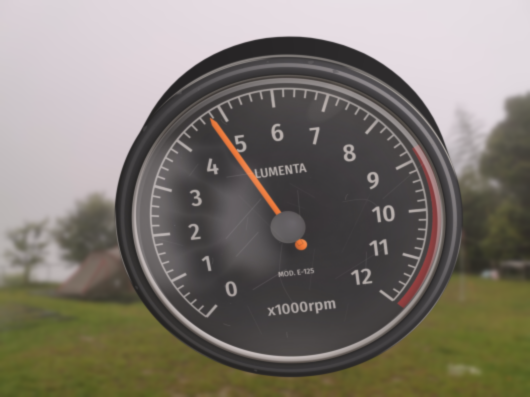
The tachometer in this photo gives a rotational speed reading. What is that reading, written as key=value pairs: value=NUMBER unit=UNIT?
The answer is value=4800 unit=rpm
